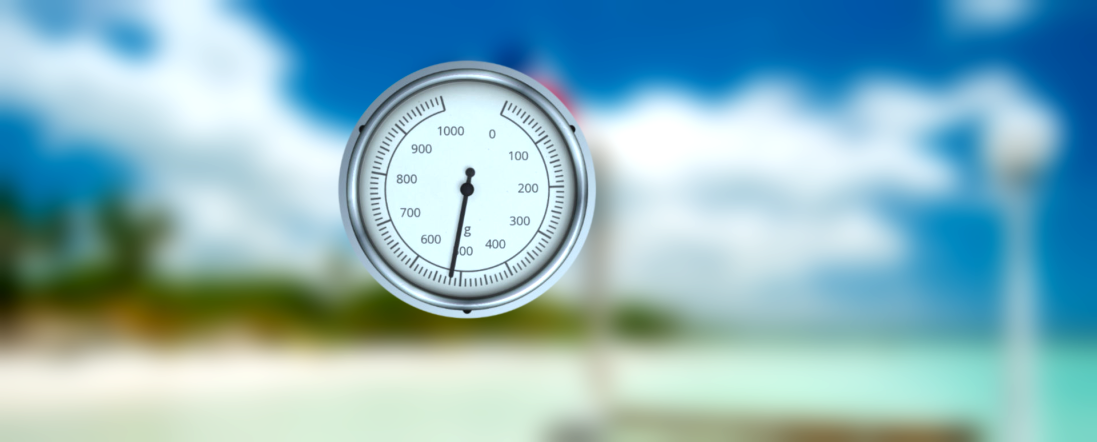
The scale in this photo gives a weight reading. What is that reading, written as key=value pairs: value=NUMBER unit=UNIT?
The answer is value=520 unit=g
